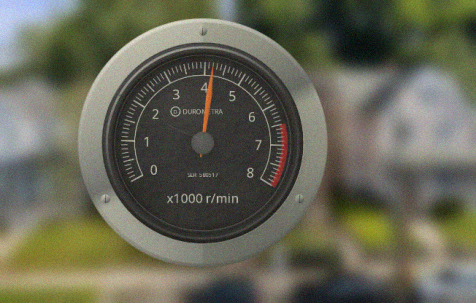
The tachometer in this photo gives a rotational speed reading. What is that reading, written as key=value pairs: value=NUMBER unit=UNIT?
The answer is value=4200 unit=rpm
